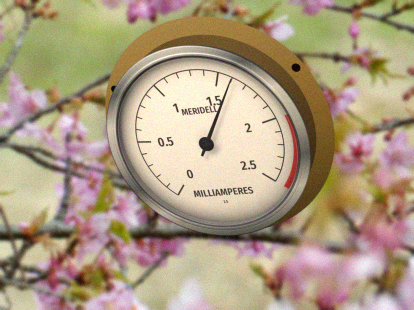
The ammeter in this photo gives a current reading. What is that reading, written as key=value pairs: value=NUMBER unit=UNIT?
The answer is value=1.6 unit=mA
